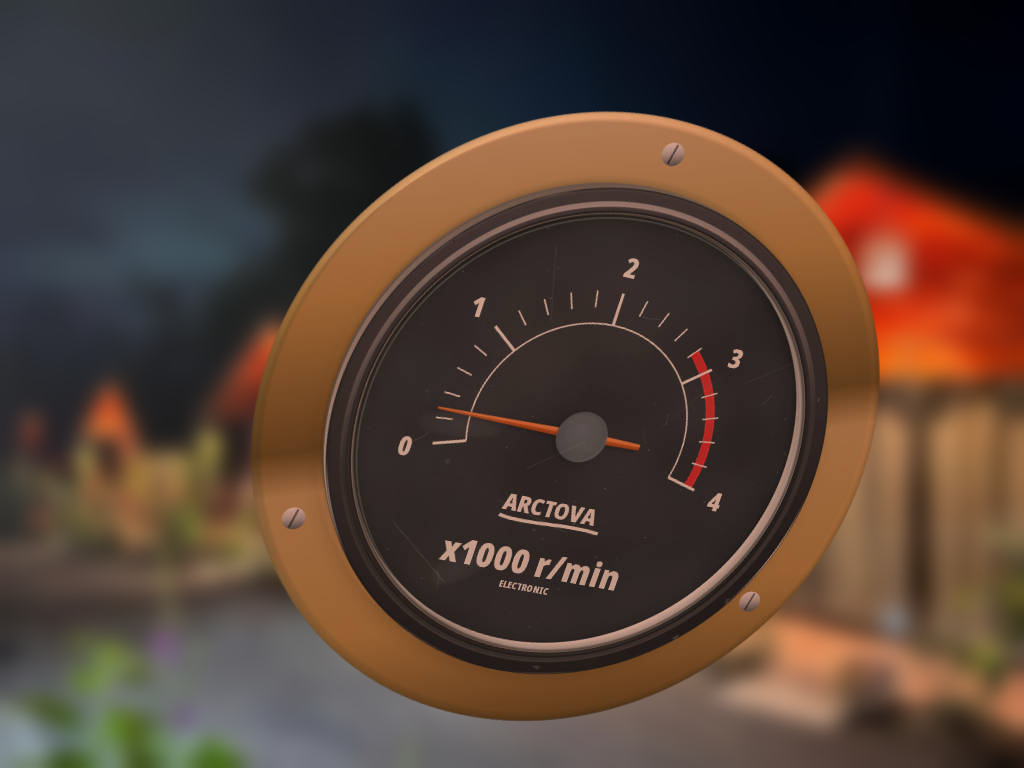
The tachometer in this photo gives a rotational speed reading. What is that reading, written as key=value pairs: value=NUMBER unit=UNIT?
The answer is value=300 unit=rpm
